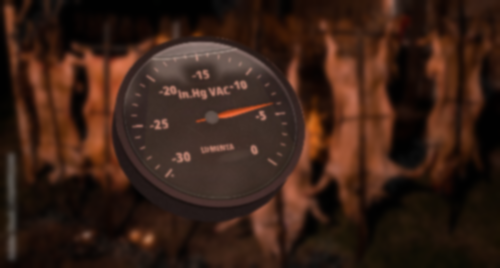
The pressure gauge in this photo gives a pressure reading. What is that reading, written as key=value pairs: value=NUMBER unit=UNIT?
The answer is value=-6 unit=inHg
